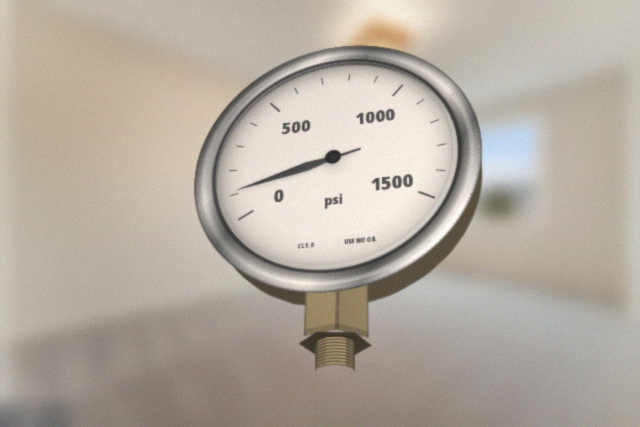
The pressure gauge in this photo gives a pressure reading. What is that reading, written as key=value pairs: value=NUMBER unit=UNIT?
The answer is value=100 unit=psi
